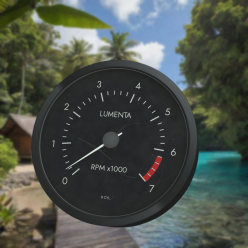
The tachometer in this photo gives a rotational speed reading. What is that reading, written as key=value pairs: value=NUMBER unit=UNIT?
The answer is value=200 unit=rpm
